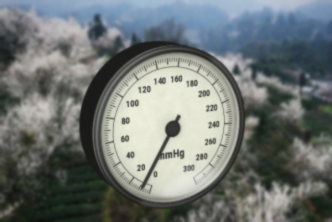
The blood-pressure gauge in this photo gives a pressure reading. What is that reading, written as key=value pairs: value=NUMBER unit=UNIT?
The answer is value=10 unit=mmHg
